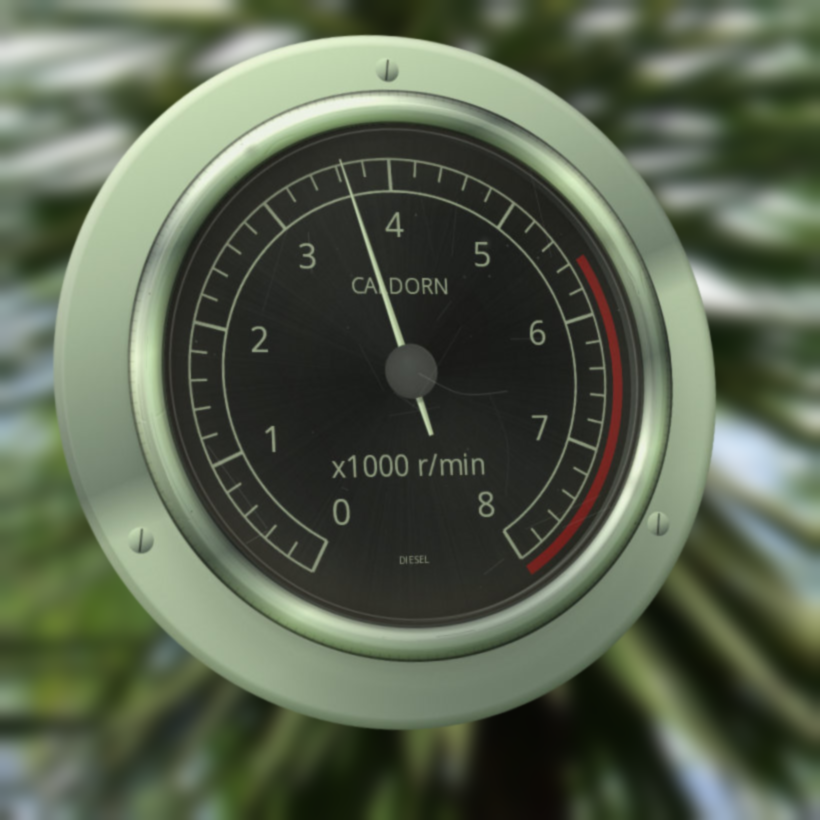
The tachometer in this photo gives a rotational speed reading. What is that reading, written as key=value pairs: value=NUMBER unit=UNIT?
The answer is value=3600 unit=rpm
